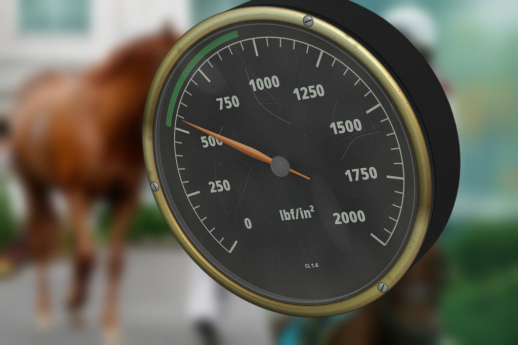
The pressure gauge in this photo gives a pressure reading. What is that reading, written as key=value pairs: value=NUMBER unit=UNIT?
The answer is value=550 unit=psi
